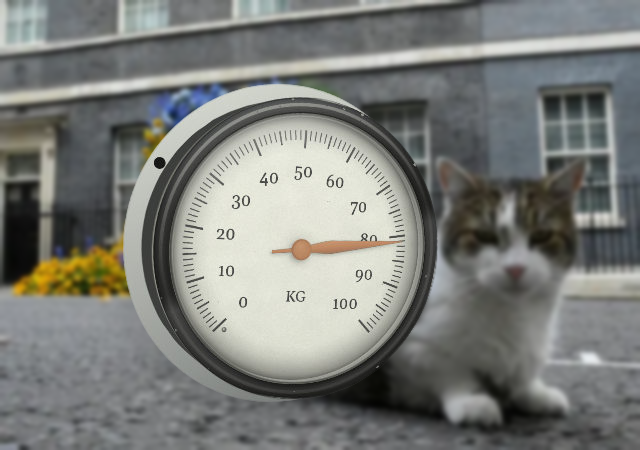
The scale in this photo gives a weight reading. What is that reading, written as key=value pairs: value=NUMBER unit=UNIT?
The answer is value=81 unit=kg
